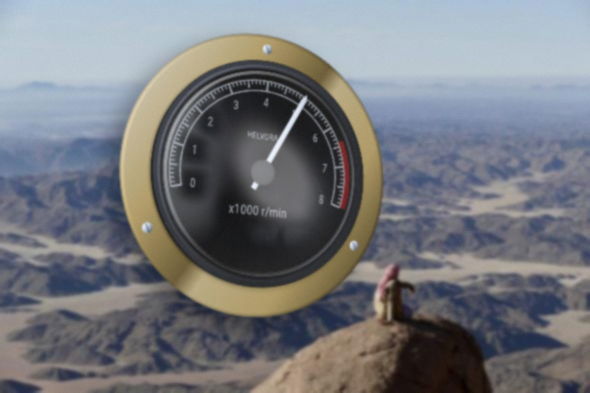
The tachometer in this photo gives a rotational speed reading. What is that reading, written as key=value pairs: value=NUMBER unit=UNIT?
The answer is value=5000 unit=rpm
